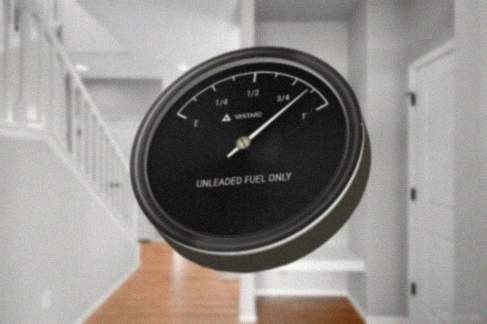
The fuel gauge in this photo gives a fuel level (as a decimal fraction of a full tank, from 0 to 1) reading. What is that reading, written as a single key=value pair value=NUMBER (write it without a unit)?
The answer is value=0.875
